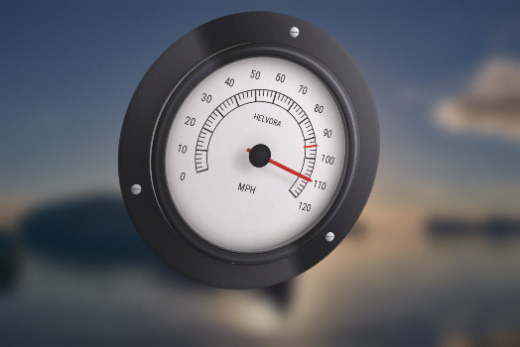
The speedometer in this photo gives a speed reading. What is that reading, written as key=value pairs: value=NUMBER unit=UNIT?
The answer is value=110 unit=mph
